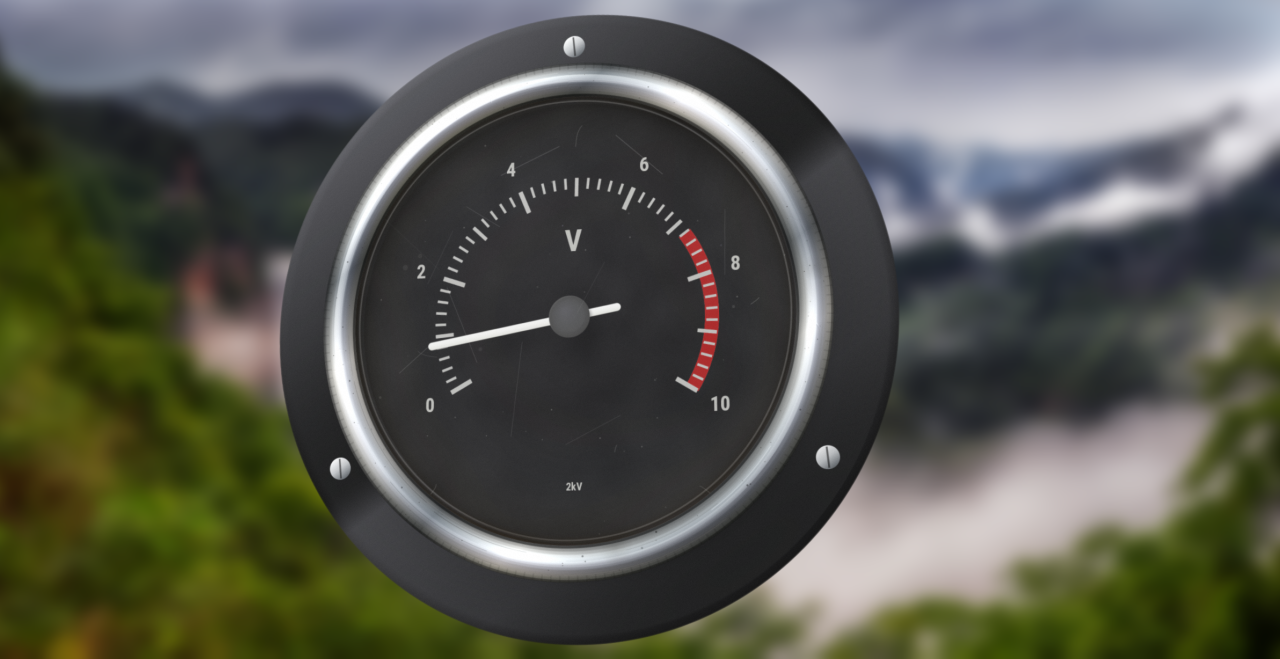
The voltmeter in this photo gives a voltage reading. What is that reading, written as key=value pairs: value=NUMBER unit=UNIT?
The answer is value=0.8 unit=V
